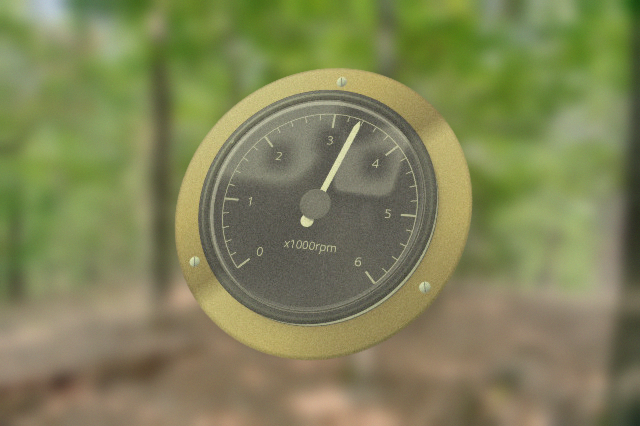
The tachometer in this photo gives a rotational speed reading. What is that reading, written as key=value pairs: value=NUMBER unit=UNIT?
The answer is value=3400 unit=rpm
